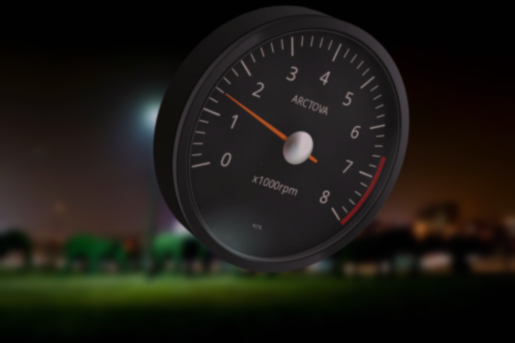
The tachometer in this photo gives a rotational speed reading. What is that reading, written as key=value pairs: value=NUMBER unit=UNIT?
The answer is value=1400 unit=rpm
